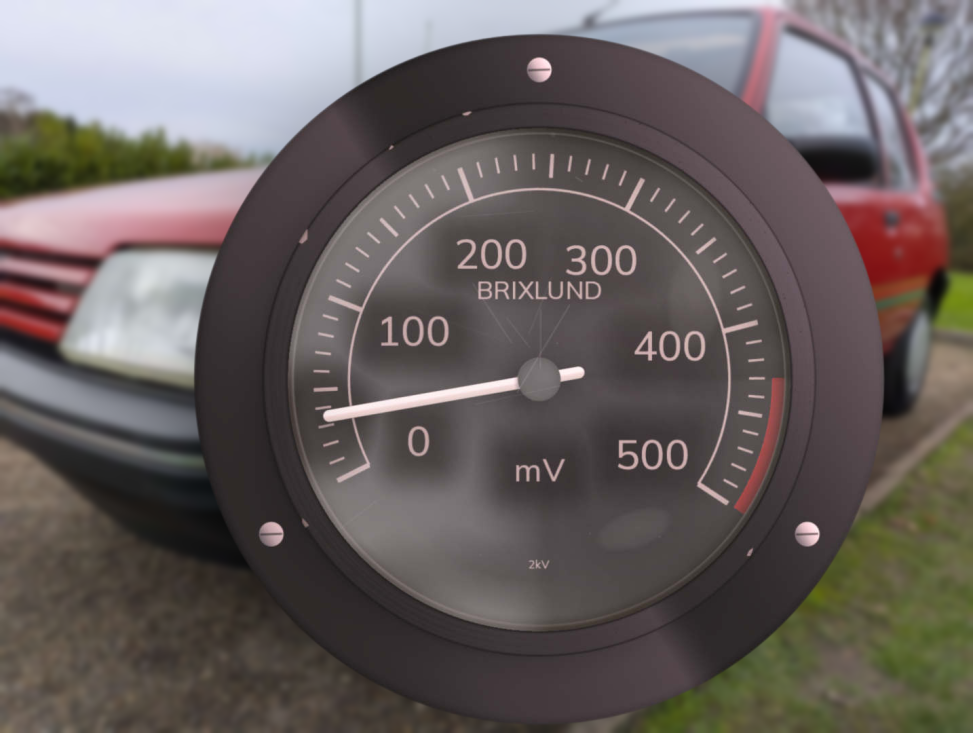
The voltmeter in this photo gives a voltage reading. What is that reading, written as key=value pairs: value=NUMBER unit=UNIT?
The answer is value=35 unit=mV
